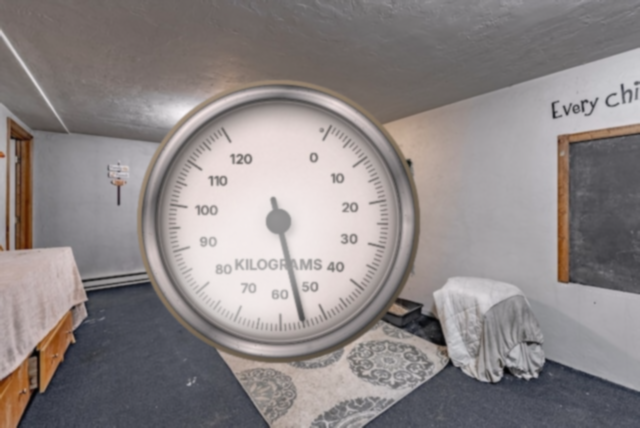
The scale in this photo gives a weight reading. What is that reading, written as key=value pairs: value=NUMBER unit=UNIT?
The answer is value=55 unit=kg
